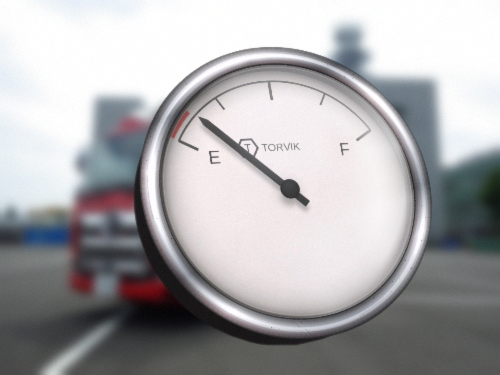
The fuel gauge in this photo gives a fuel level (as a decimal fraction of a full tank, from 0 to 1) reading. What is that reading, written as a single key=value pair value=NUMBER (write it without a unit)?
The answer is value=0.125
